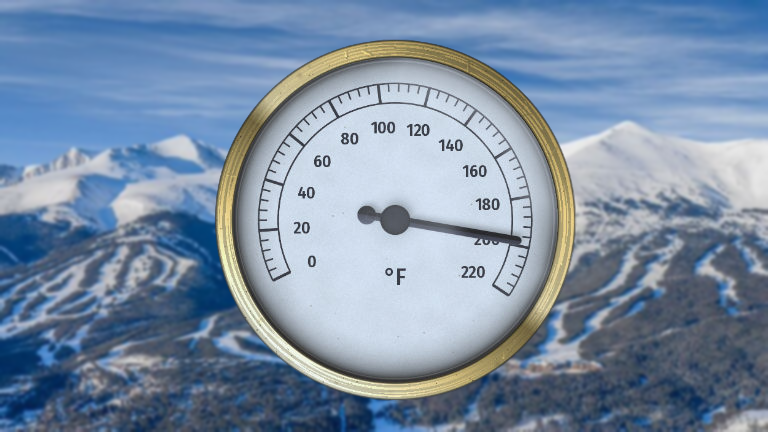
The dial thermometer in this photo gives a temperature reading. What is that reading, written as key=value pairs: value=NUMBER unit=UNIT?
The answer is value=198 unit=°F
